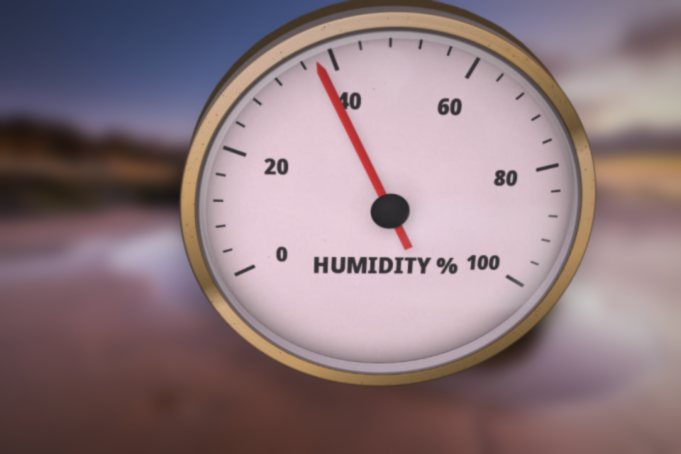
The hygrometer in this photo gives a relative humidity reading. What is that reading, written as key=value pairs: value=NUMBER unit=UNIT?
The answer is value=38 unit=%
